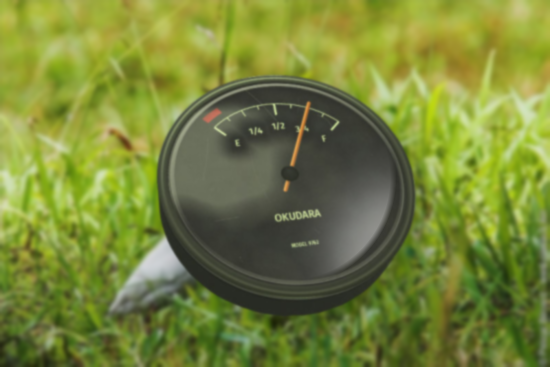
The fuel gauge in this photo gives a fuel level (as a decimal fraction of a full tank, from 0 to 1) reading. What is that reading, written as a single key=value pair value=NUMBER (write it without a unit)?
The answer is value=0.75
